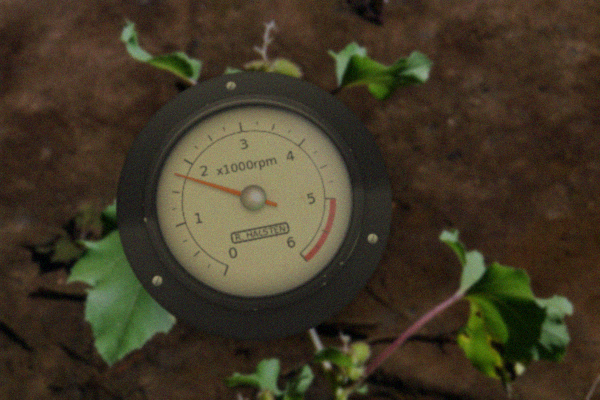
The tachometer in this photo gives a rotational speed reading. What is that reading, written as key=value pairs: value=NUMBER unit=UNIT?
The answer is value=1750 unit=rpm
